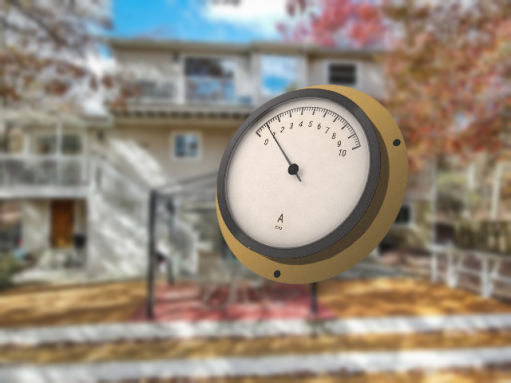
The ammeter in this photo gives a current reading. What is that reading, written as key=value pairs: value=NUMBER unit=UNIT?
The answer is value=1 unit=A
